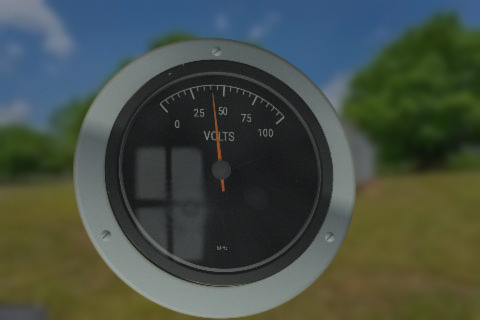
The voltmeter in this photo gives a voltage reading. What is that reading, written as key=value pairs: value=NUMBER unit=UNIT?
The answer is value=40 unit=V
